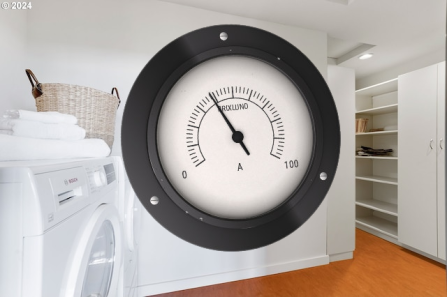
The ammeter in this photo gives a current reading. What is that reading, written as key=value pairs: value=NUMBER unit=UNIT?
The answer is value=38 unit=A
